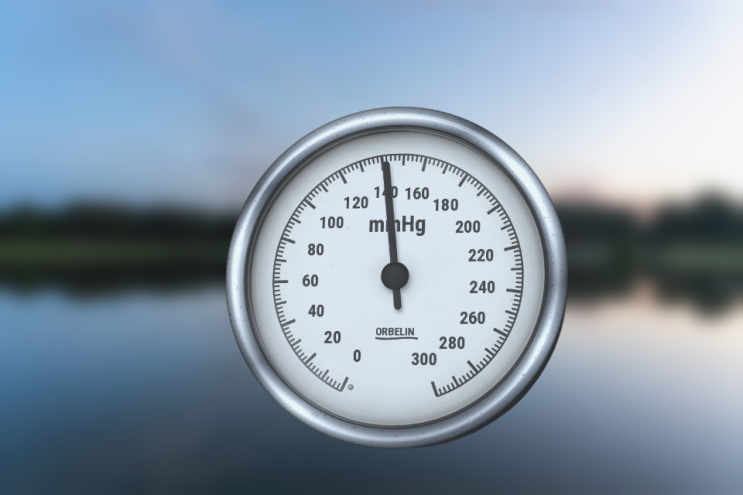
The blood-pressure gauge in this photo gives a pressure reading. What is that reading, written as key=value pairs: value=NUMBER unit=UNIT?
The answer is value=142 unit=mmHg
